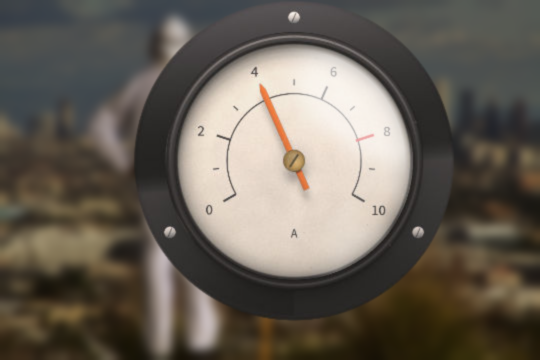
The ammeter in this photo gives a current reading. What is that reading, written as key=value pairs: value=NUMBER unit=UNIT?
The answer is value=4 unit=A
